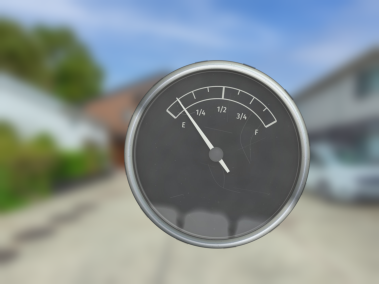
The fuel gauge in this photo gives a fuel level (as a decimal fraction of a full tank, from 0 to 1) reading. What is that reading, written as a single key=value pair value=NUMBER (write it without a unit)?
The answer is value=0.125
